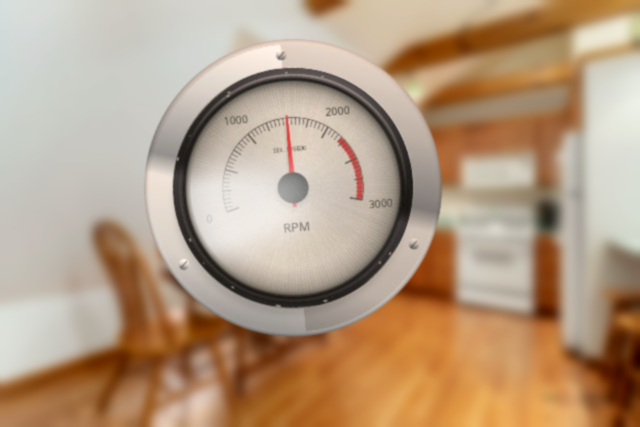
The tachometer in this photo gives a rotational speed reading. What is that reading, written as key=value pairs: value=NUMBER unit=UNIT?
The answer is value=1500 unit=rpm
